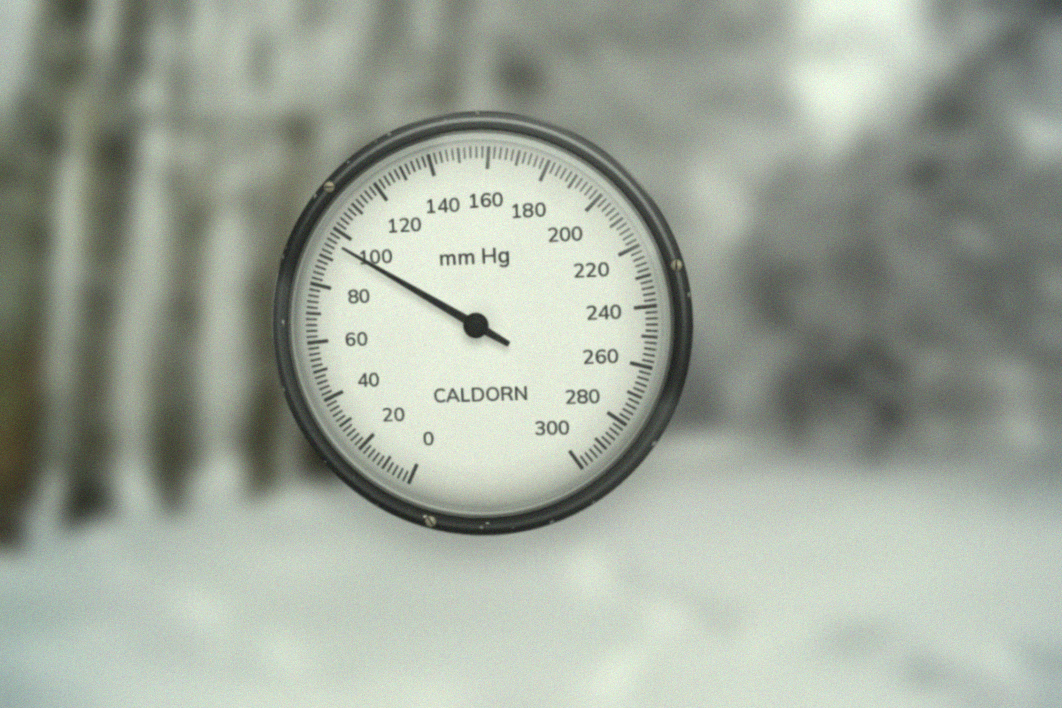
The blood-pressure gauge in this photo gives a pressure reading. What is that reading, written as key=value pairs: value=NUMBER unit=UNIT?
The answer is value=96 unit=mmHg
